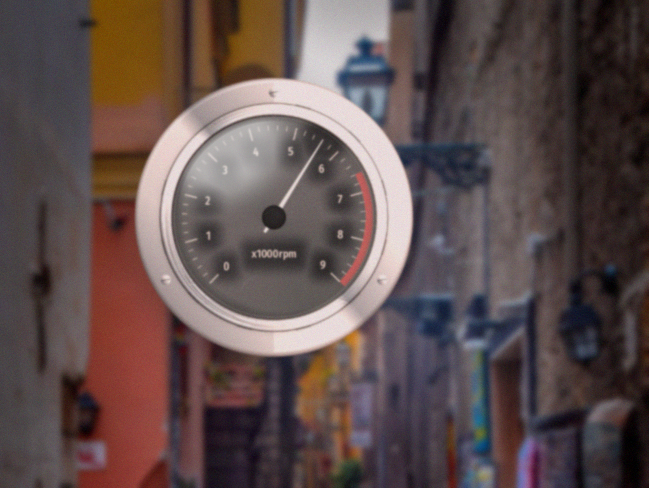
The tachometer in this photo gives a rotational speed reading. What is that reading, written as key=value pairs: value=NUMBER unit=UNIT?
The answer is value=5600 unit=rpm
